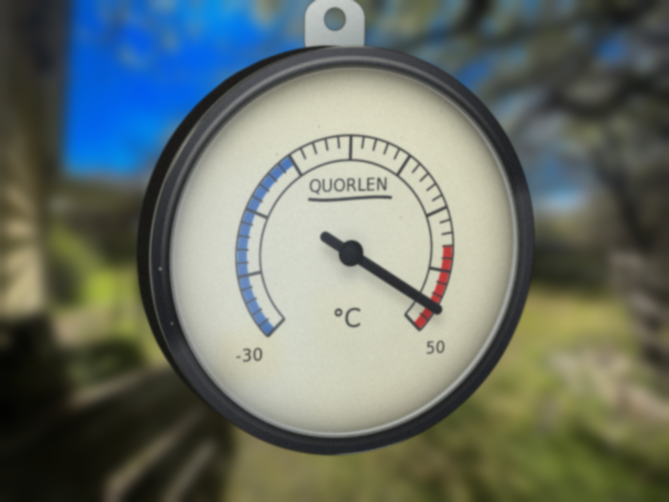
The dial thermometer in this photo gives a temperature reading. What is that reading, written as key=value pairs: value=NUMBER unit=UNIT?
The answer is value=46 unit=°C
